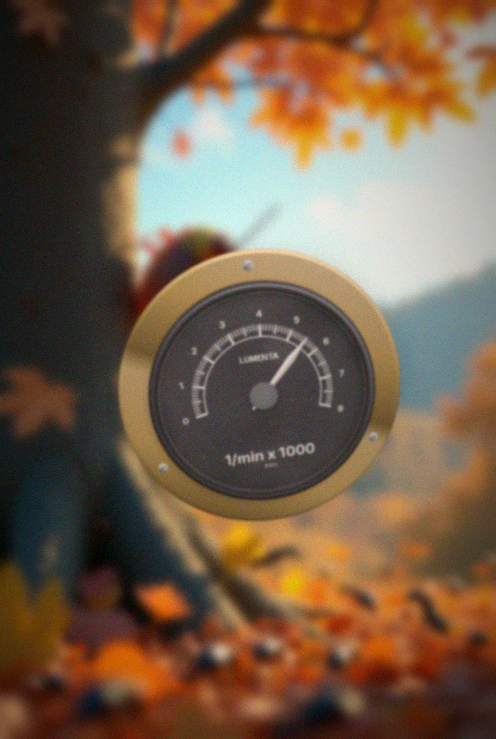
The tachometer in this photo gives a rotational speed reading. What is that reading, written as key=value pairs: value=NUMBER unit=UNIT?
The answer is value=5500 unit=rpm
